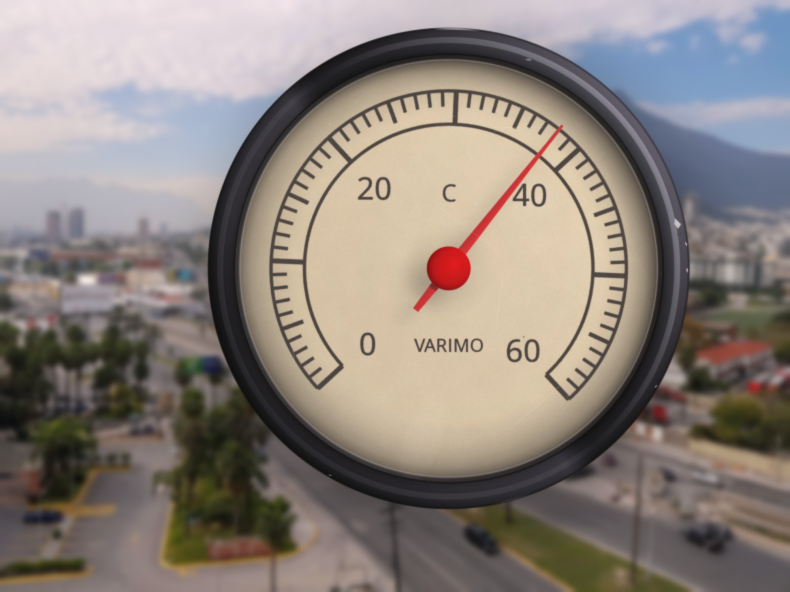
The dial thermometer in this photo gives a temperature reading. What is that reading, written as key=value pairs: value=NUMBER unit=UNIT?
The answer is value=38 unit=°C
